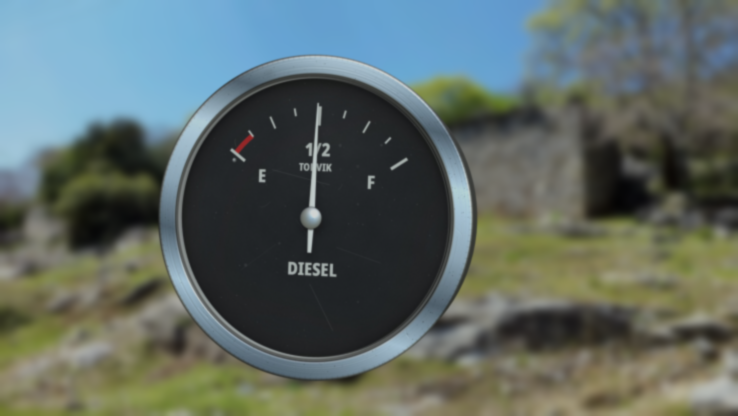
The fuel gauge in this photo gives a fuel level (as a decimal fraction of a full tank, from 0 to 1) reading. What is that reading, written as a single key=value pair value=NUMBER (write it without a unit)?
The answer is value=0.5
